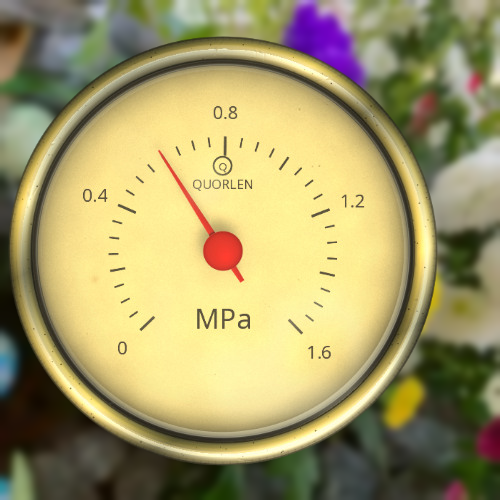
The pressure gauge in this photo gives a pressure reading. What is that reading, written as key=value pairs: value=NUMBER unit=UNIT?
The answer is value=0.6 unit=MPa
